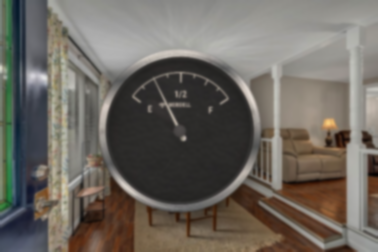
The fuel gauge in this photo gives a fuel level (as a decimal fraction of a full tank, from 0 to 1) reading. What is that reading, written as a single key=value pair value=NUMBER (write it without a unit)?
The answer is value=0.25
